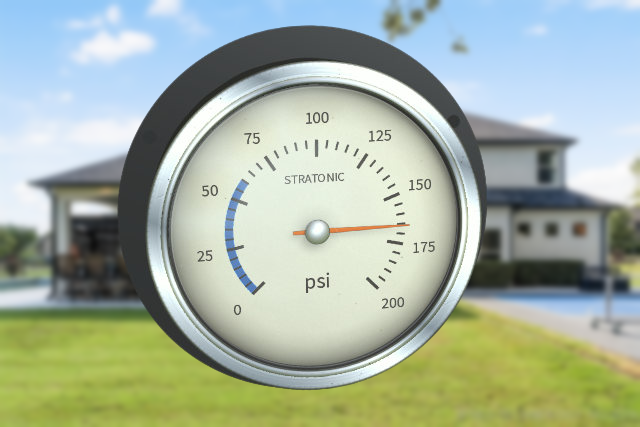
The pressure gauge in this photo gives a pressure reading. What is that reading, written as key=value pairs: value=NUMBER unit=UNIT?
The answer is value=165 unit=psi
